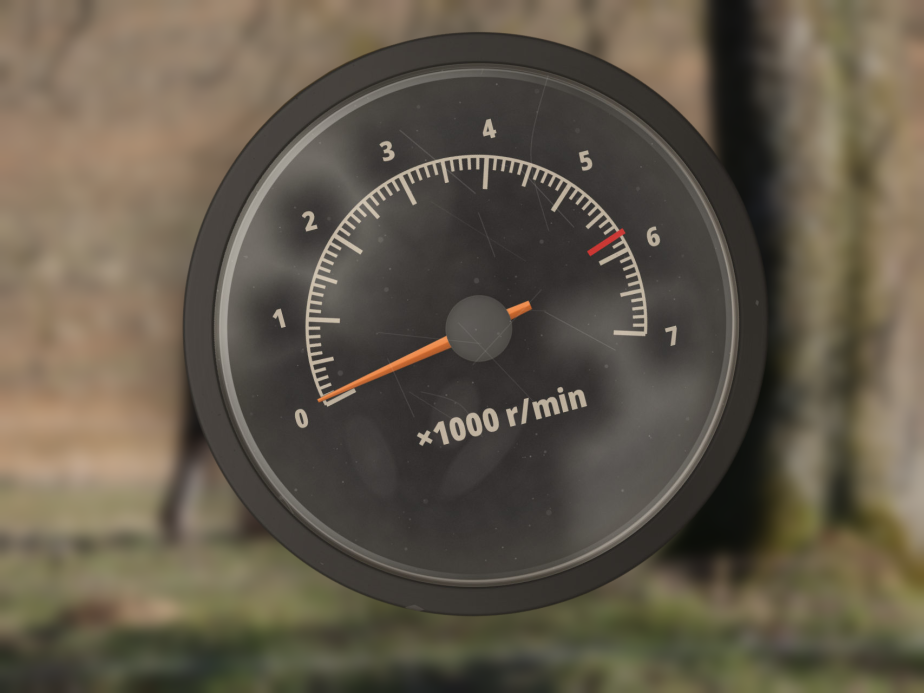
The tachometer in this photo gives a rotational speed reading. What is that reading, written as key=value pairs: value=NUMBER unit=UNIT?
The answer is value=100 unit=rpm
